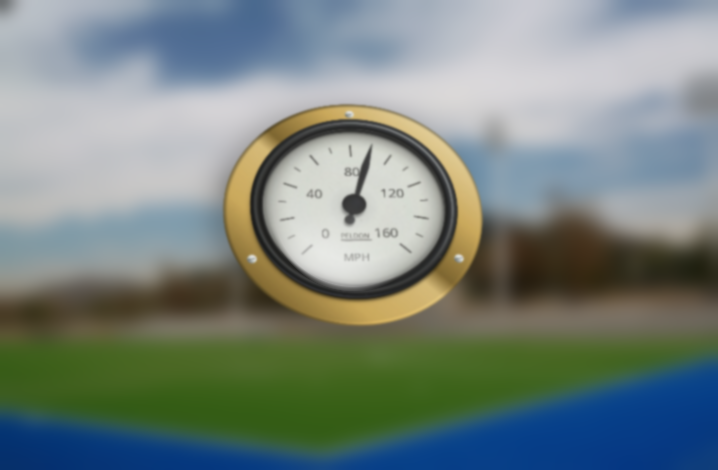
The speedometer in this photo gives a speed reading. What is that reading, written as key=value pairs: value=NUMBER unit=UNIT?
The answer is value=90 unit=mph
